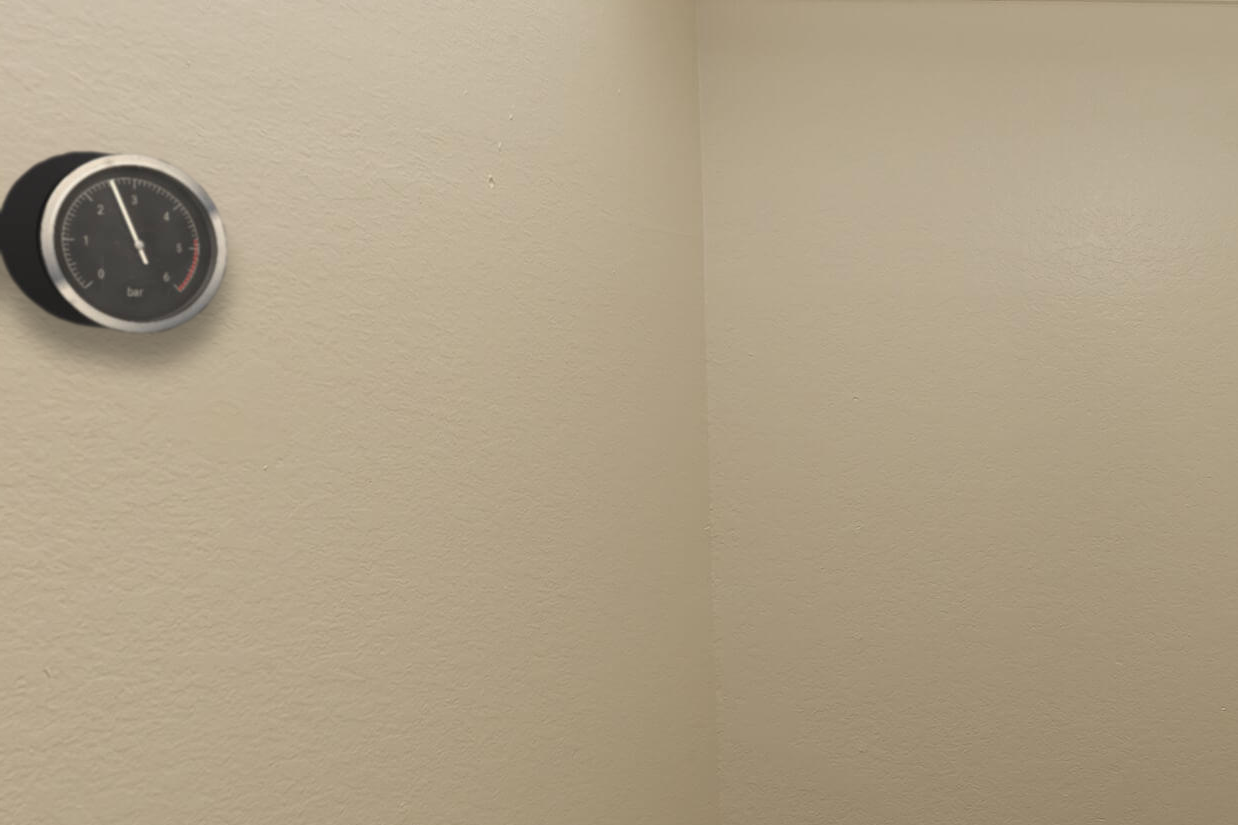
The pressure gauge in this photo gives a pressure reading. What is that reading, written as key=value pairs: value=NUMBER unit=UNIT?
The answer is value=2.5 unit=bar
